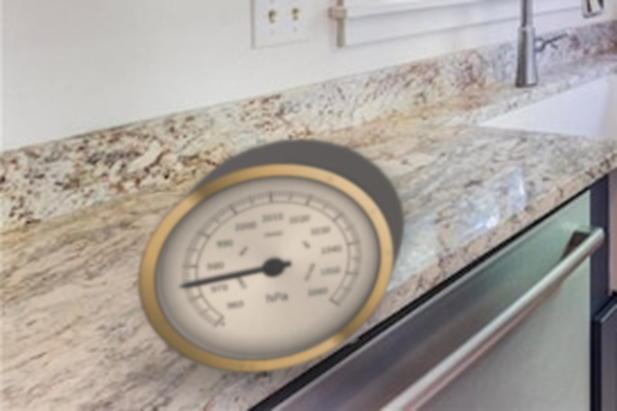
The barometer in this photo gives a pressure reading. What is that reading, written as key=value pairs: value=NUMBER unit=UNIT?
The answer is value=975 unit=hPa
